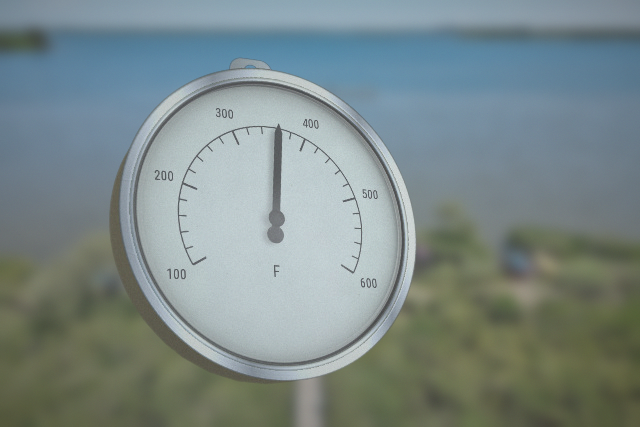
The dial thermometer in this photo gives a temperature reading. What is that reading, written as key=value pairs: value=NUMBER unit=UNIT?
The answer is value=360 unit=°F
